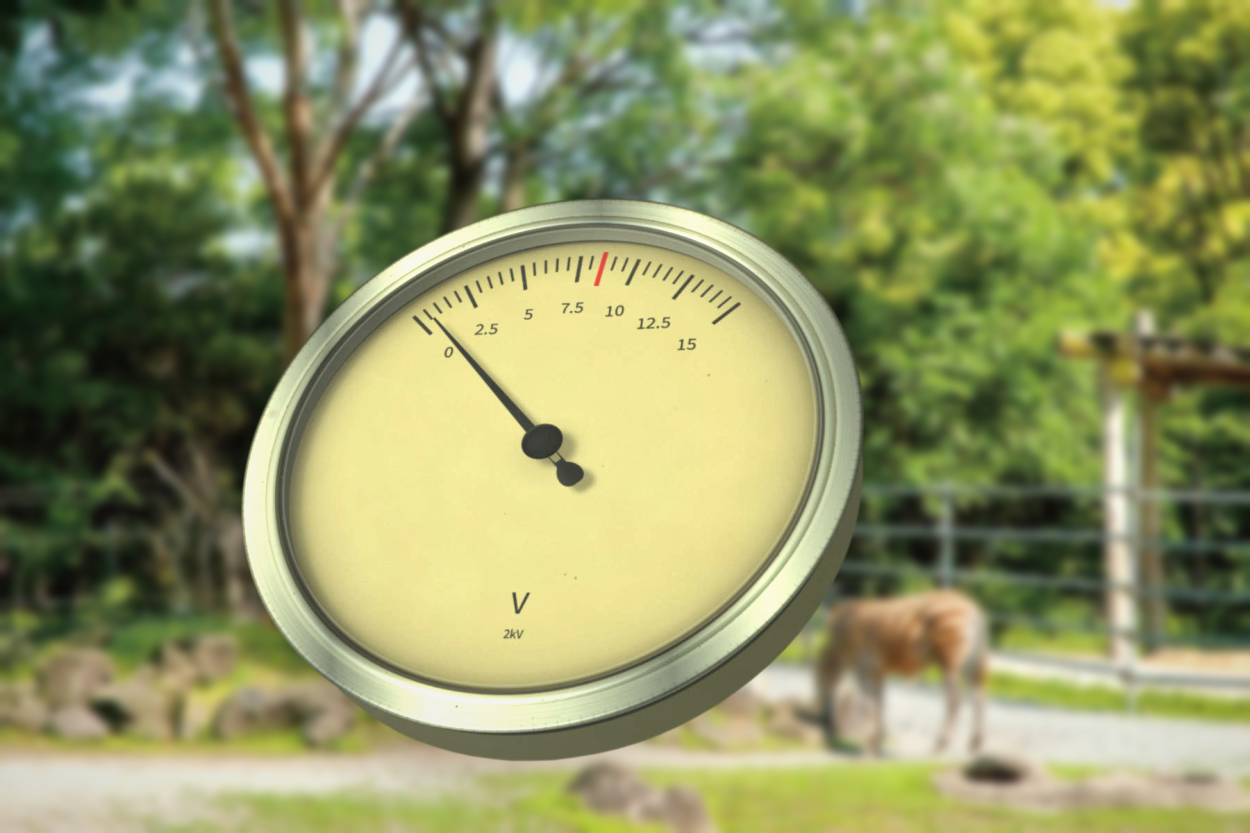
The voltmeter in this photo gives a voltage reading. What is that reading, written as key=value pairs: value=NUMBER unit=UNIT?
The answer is value=0.5 unit=V
